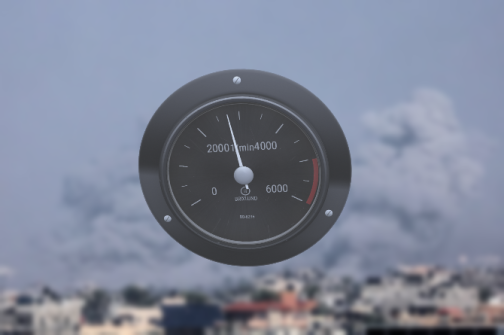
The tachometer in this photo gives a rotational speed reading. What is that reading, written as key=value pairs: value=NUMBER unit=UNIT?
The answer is value=2750 unit=rpm
